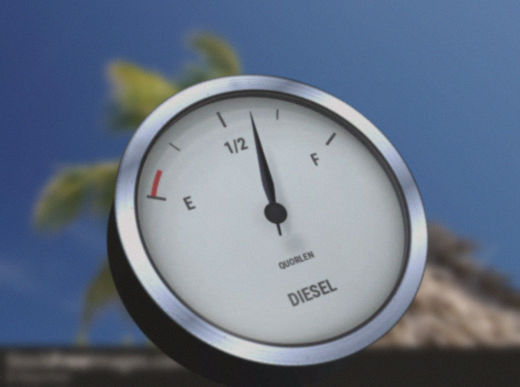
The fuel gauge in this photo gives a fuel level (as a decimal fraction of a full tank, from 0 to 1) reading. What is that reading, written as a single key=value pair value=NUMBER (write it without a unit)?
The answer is value=0.625
